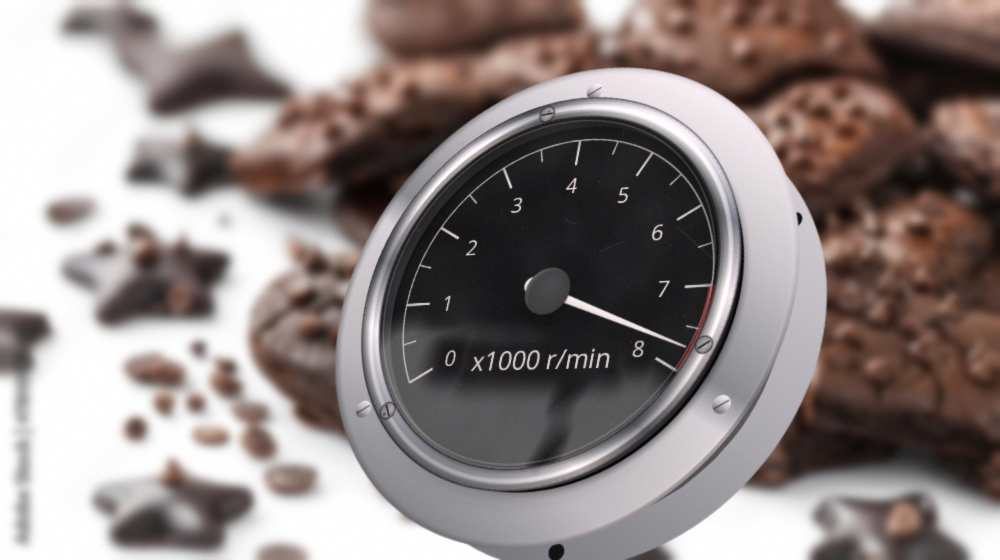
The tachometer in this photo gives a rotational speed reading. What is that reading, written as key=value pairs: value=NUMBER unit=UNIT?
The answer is value=7750 unit=rpm
